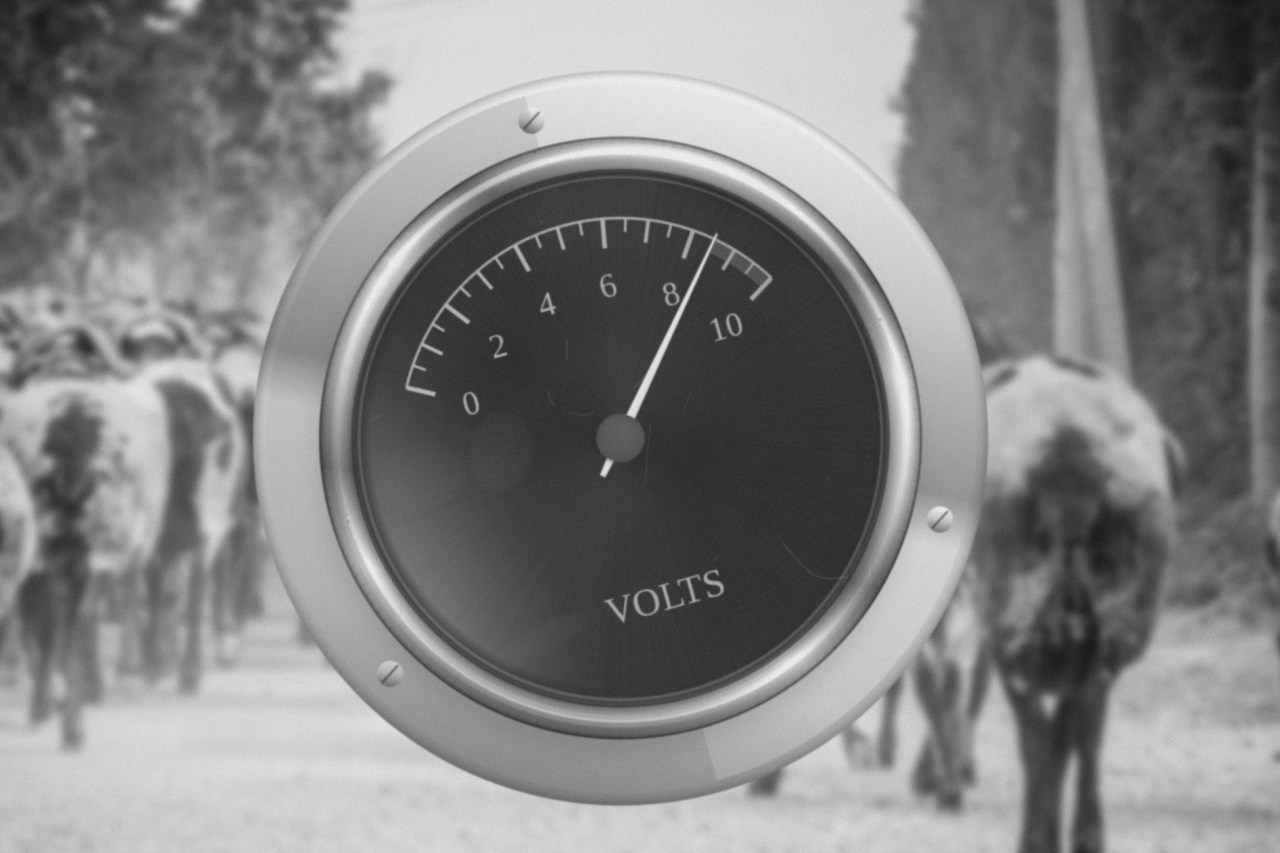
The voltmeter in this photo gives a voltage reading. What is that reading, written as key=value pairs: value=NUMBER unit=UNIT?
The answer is value=8.5 unit=V
